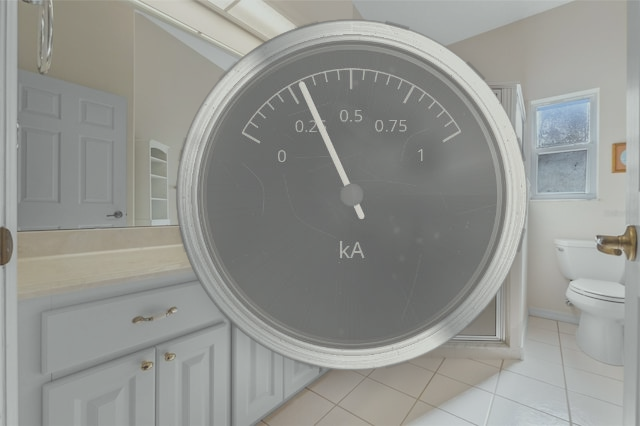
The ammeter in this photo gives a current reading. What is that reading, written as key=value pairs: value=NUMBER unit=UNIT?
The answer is value=0.3 unit=kA
